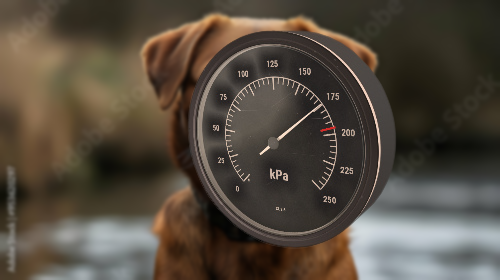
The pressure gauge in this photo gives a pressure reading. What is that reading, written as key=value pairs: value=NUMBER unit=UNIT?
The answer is value=175 unit=kPa
